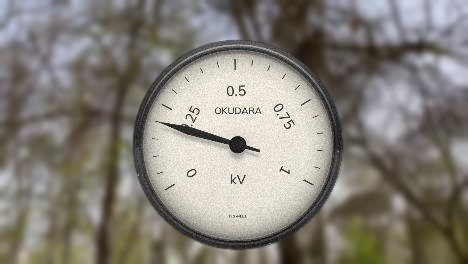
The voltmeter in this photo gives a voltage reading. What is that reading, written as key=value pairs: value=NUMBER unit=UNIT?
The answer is value=0.2 unit=kV
